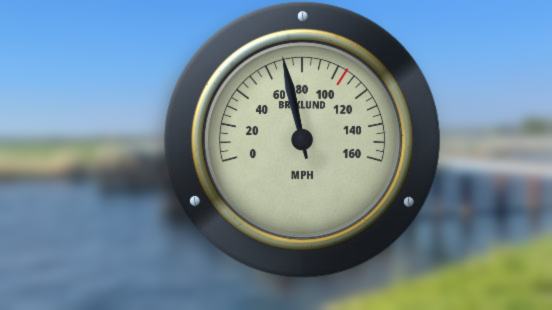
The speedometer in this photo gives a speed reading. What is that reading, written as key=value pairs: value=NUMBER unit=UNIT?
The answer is value=70 unit=mph
